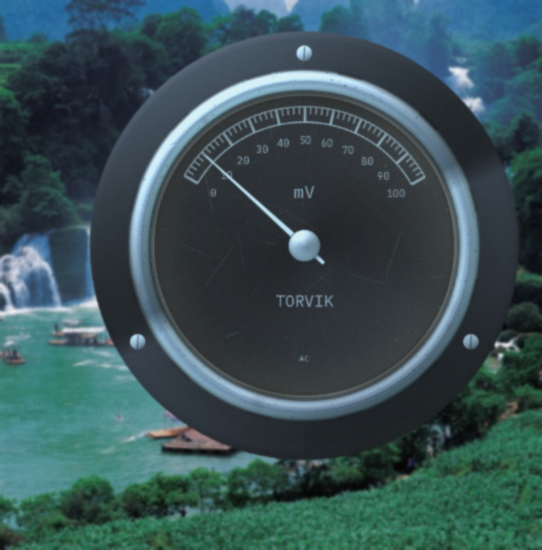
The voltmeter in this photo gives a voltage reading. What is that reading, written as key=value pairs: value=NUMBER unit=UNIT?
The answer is value=10 unit=mV
